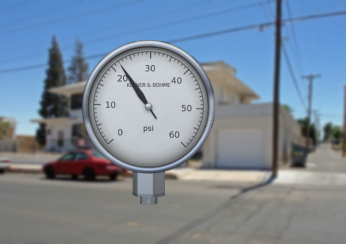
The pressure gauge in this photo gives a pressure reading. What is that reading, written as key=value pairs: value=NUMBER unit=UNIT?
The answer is value=22 unit=psi
